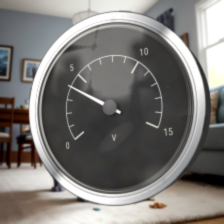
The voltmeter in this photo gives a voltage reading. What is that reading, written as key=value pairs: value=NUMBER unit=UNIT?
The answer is value=4 unit=V
